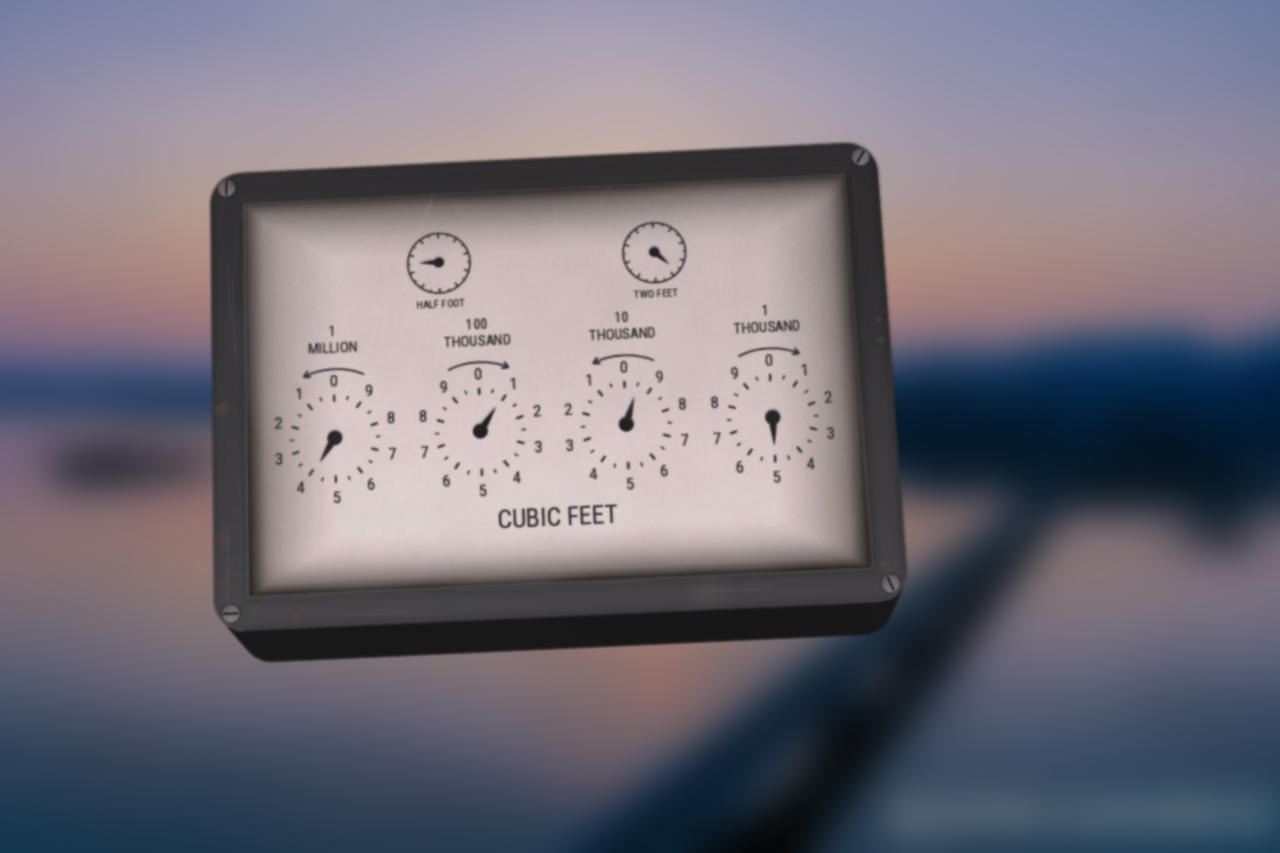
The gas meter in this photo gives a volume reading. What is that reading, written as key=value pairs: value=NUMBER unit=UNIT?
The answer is value=409500 unit=ft³
